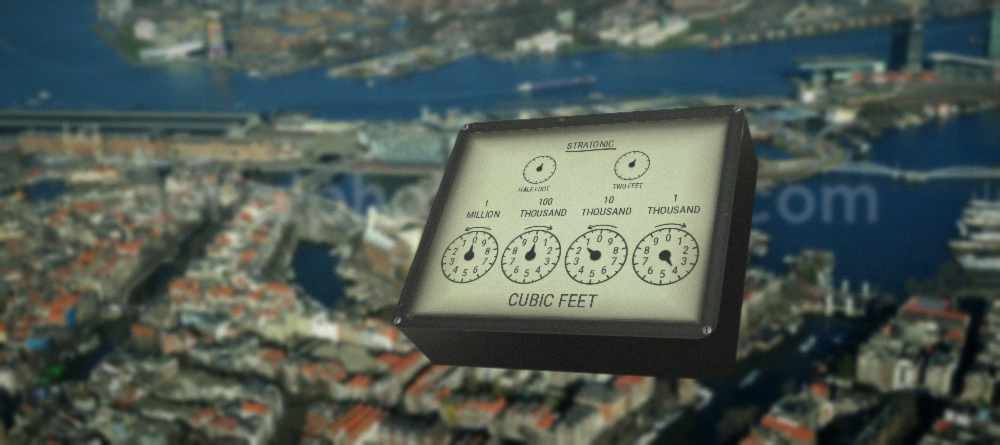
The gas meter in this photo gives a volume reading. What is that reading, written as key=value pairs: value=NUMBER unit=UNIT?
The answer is value=1400 unit=ft³
